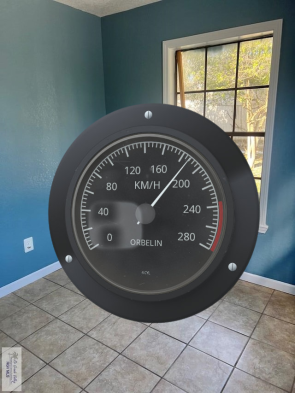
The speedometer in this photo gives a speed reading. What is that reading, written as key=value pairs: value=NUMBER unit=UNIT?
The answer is value=188 unit=km/h
